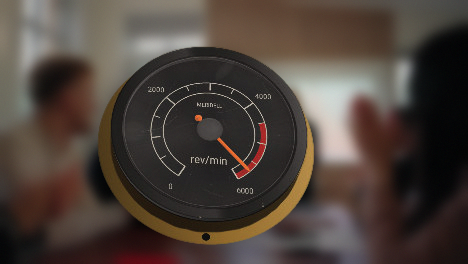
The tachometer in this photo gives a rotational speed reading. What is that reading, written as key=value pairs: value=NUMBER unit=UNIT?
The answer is value=5750 unit=rpm
